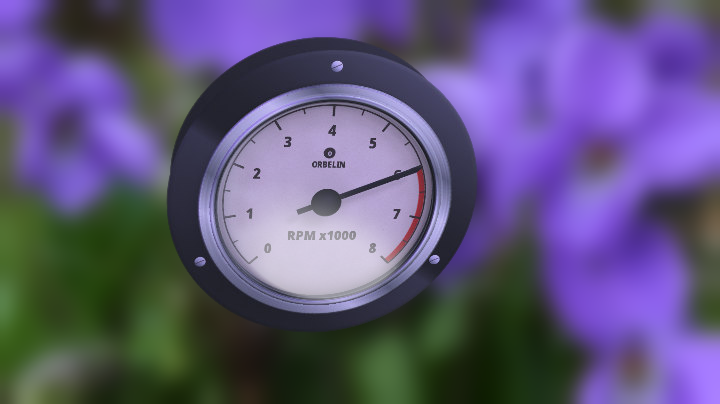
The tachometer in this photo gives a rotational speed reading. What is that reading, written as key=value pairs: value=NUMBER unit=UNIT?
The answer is value=6000 unit=rpm
